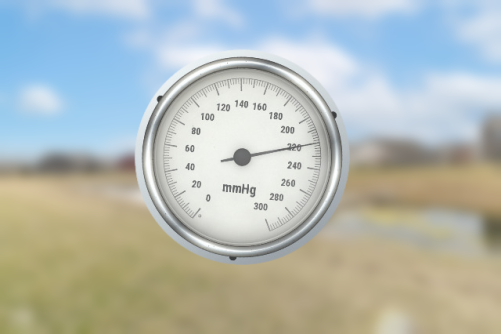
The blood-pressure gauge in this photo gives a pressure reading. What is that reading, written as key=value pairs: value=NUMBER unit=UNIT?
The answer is value=220 unit=mmHg
